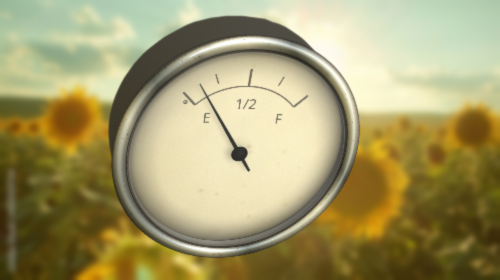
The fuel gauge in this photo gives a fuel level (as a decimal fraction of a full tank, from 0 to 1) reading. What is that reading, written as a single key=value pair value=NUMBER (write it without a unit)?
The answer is value=0.125
